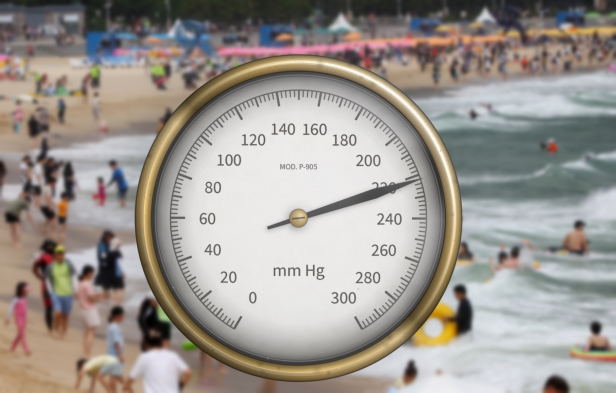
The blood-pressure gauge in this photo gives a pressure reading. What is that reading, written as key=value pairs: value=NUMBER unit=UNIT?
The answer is value=222 unit=mmHg
